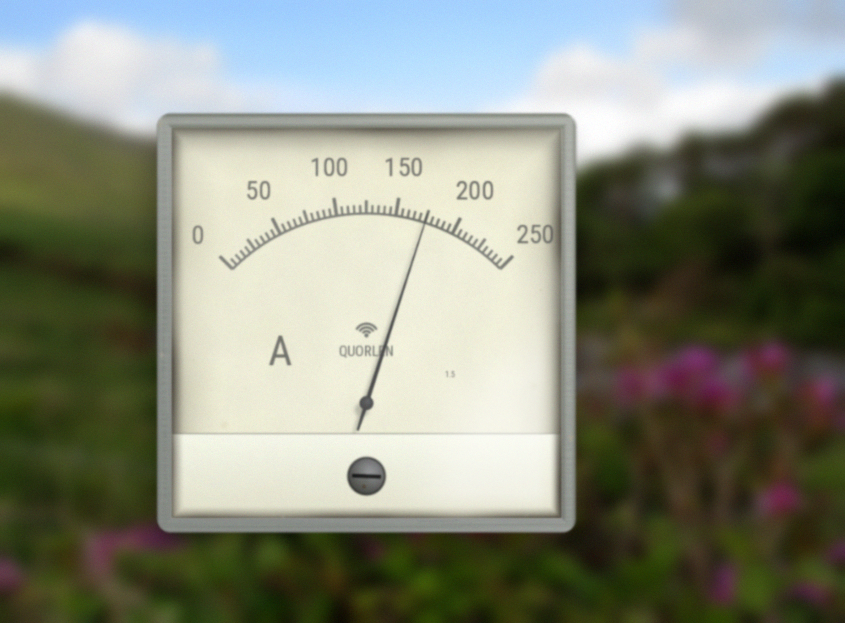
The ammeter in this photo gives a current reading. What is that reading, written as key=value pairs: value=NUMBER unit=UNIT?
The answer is value=175 unit=A
